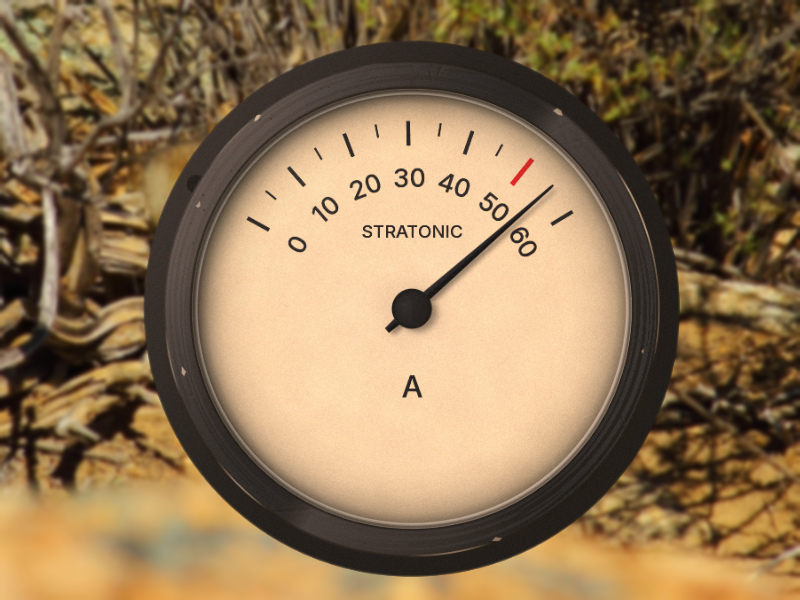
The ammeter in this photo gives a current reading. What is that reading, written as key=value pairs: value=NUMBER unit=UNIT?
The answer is value=55 unit=A
